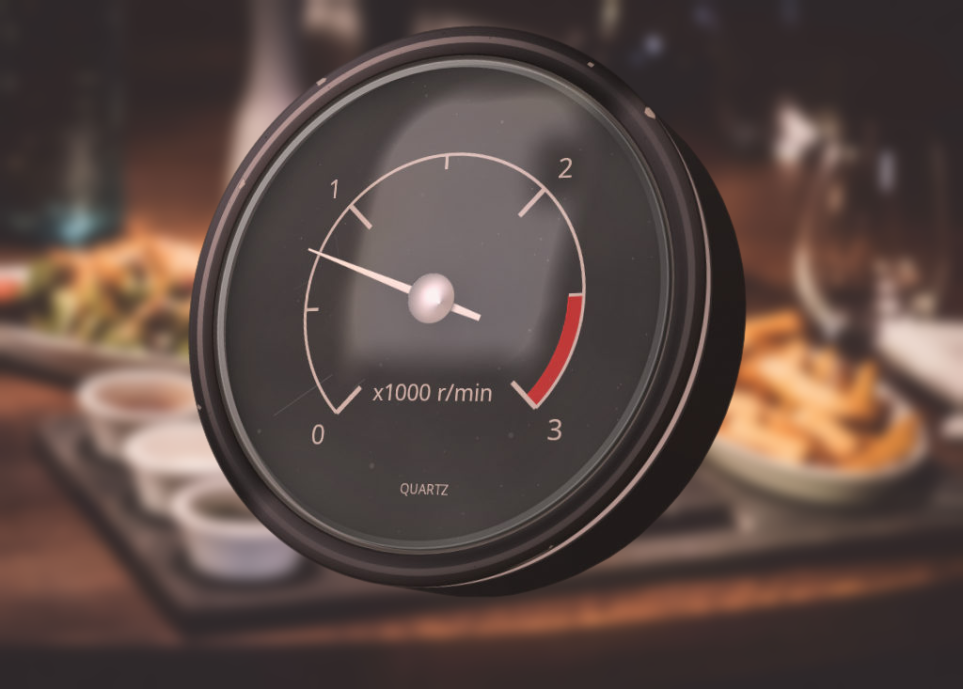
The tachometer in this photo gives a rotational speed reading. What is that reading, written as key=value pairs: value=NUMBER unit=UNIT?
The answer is value=750 unit=rpm
